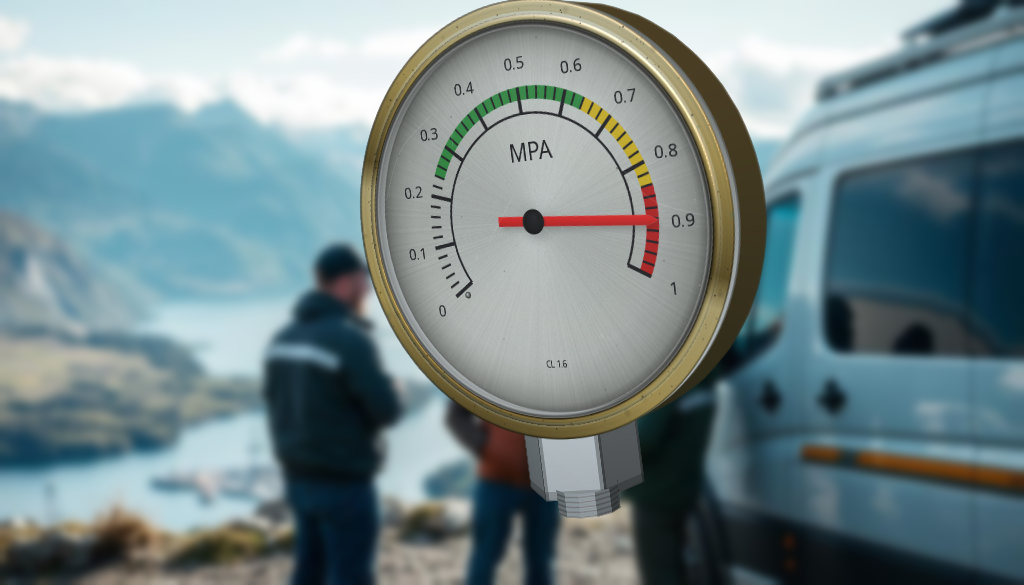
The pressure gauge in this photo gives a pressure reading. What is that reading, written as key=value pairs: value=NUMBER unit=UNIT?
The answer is value=0.9 unit=MPa
